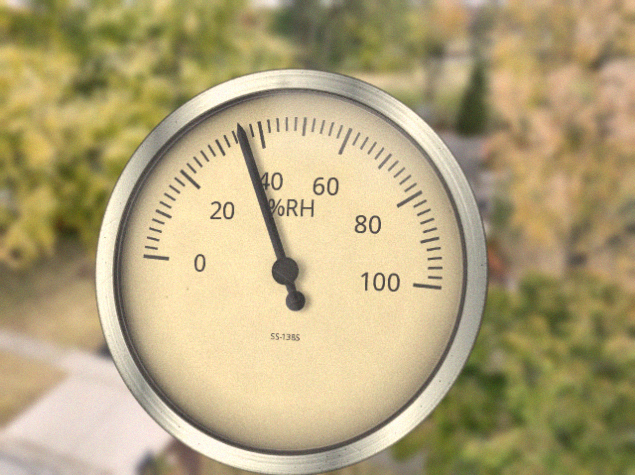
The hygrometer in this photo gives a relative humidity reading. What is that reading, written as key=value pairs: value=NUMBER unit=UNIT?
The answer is value=36 unit=%
